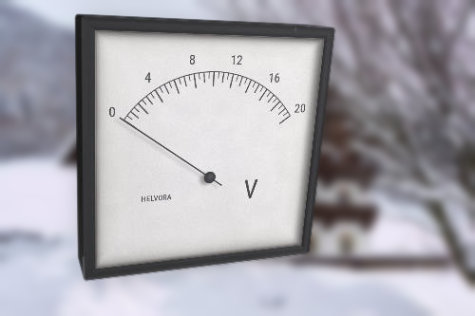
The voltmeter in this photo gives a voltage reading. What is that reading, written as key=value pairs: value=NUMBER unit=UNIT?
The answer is value=0 unit=V
